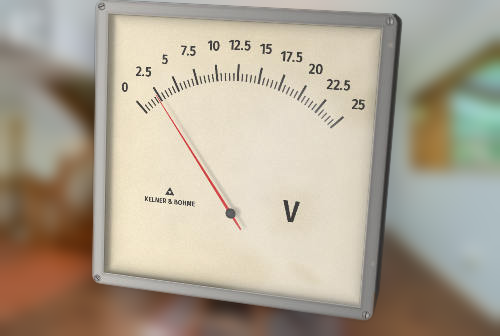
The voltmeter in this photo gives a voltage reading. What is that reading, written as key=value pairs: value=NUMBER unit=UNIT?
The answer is value=2.5 unit=V
